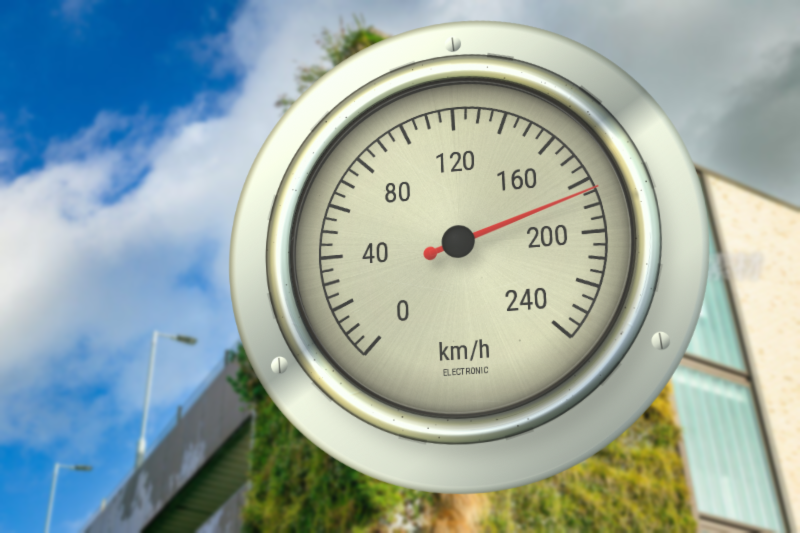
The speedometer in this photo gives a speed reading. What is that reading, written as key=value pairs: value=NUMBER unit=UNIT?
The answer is value=185 unit=km/h
